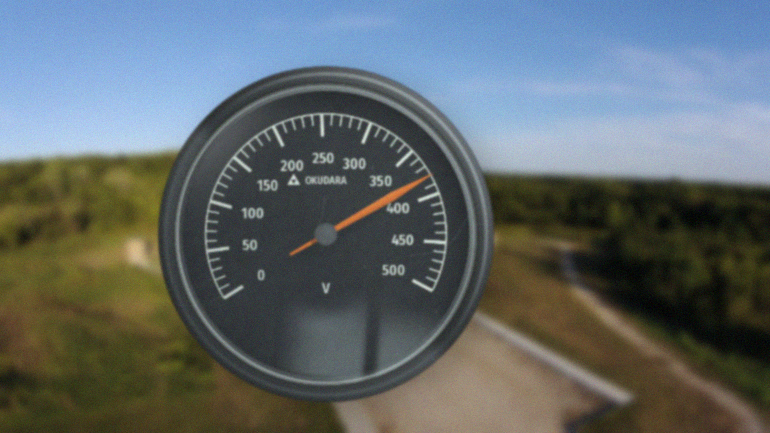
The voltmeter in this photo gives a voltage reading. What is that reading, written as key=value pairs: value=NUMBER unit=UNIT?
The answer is value=380 unit=V
